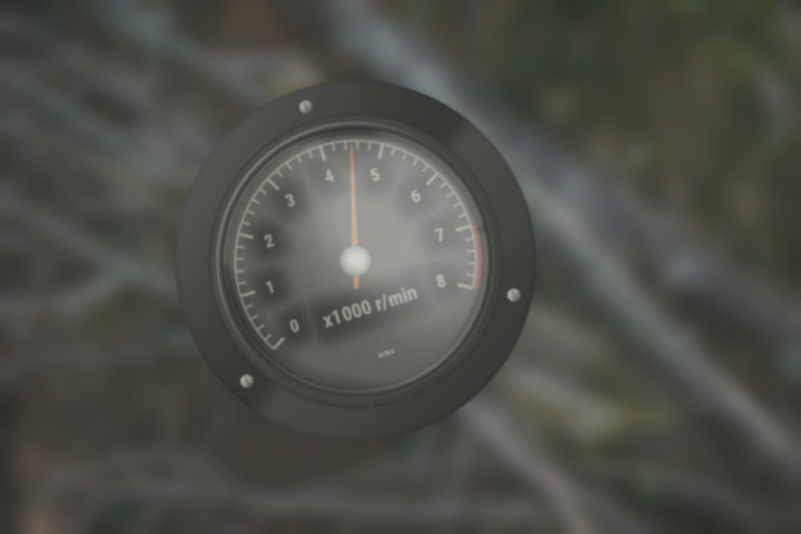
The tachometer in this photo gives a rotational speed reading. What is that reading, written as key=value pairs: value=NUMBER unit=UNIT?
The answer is value=4500 unit=rpm
